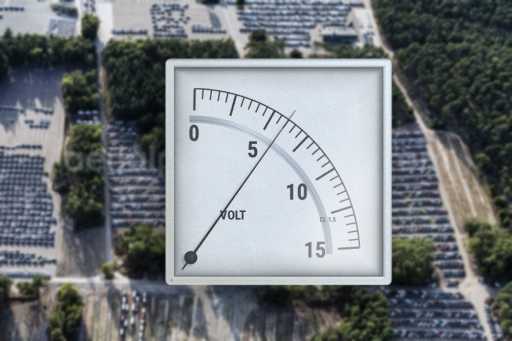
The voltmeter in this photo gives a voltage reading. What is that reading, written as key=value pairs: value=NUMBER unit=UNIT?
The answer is value=6 unit=V
